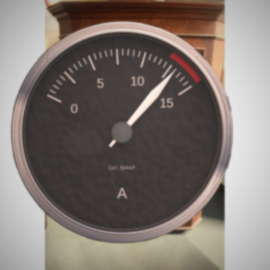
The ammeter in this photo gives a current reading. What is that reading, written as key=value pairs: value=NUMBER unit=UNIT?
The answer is value=13 unit=A
